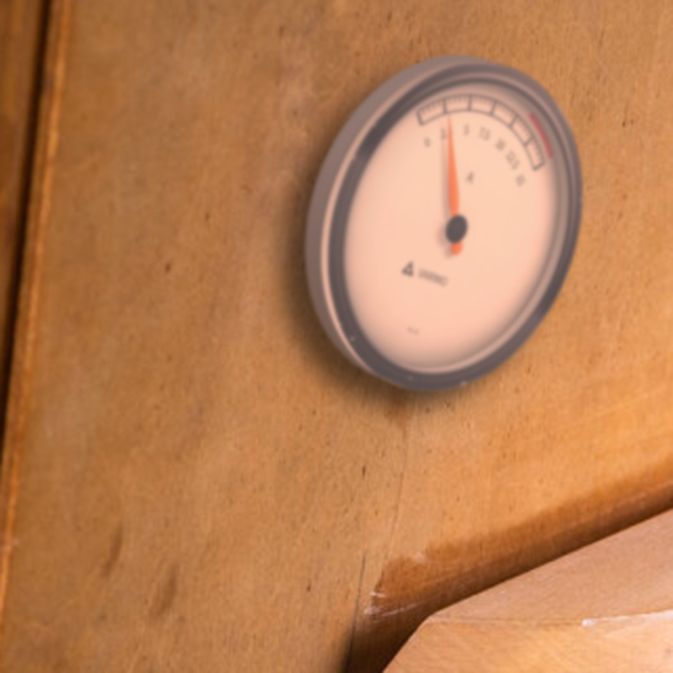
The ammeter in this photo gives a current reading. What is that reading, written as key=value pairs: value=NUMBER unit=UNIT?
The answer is value=2.5 unit=A
